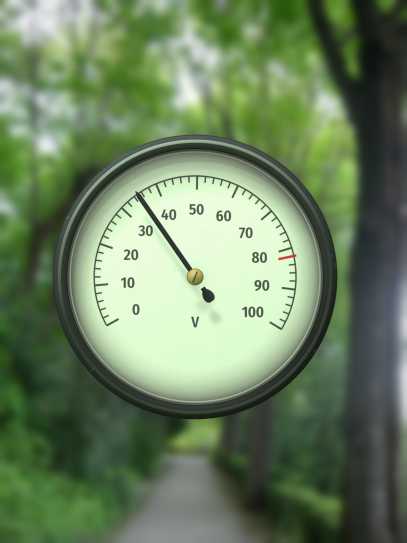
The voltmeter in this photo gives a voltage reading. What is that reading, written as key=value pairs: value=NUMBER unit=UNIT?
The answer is value=35 unit=V
